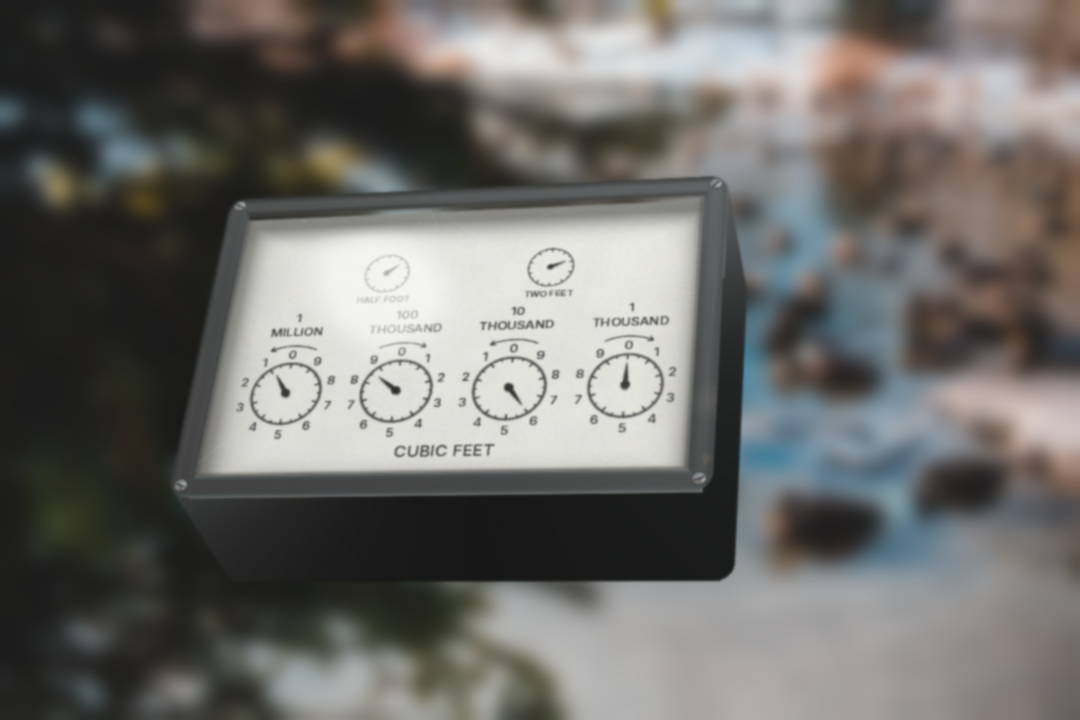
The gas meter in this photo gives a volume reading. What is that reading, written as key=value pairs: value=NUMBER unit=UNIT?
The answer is value=86000 unit=ft³
